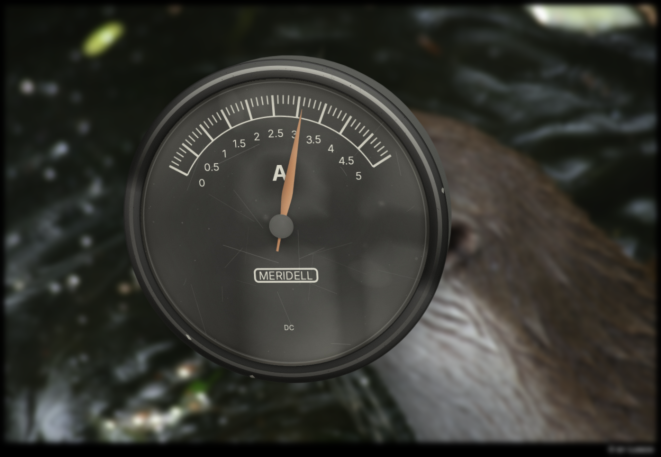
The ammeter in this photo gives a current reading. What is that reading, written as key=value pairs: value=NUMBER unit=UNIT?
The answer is value=3.1 unit=A
